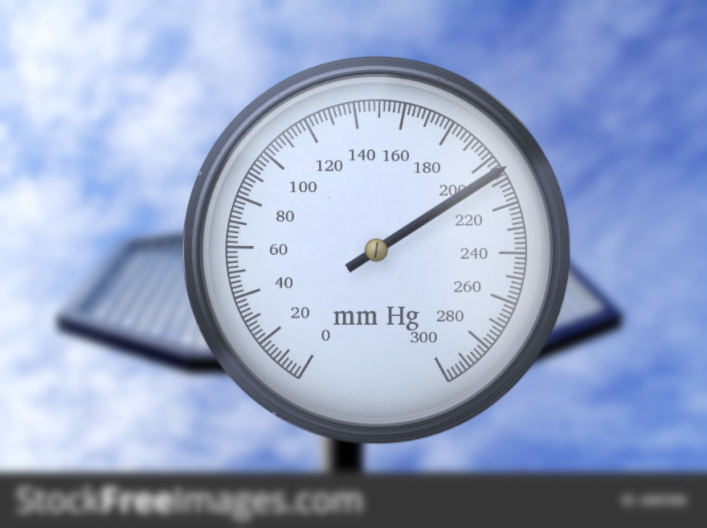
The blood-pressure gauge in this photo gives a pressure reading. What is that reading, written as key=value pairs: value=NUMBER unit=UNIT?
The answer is value=206 unit=mmHg
